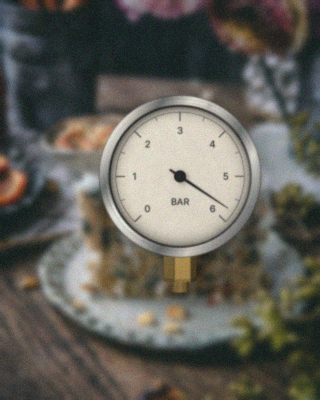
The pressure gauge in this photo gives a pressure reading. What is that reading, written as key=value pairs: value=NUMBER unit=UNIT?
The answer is value=5.75 unit=bar
